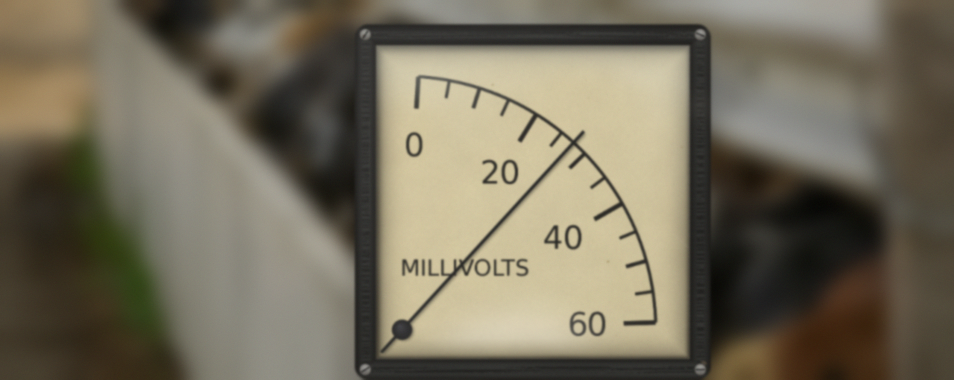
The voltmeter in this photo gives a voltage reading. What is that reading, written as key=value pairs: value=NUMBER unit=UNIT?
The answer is value=27.5 unit=mV
